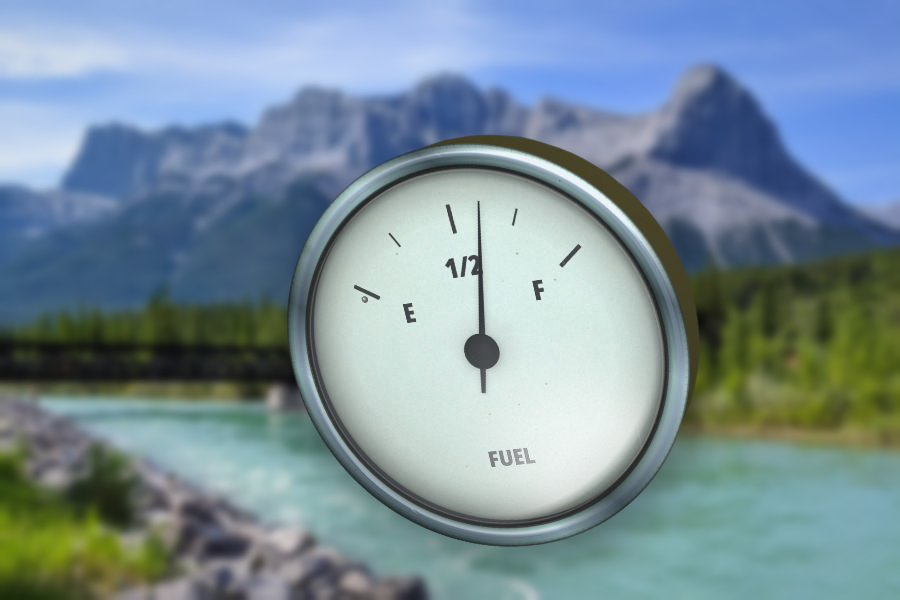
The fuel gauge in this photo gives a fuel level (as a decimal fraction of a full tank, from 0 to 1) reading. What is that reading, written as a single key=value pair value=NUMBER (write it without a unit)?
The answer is value=0.625
